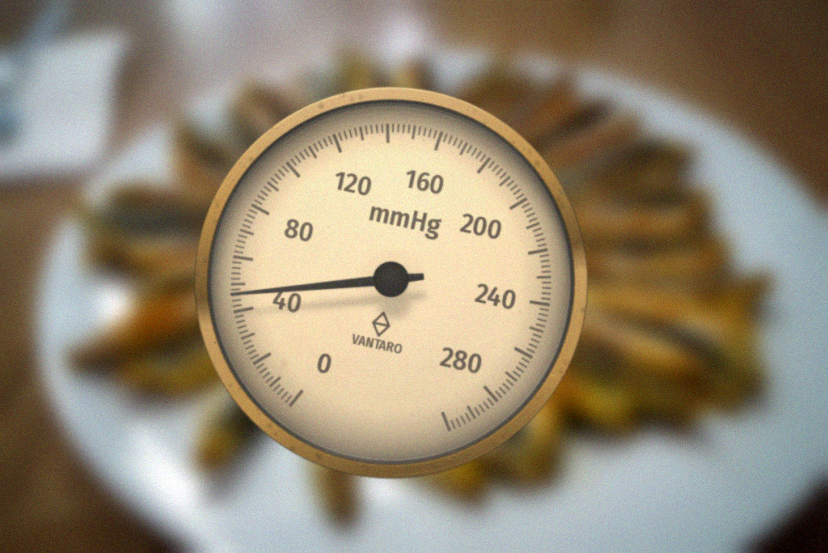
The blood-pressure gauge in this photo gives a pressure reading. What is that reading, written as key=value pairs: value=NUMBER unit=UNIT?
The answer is value=46 unit=mmHg
